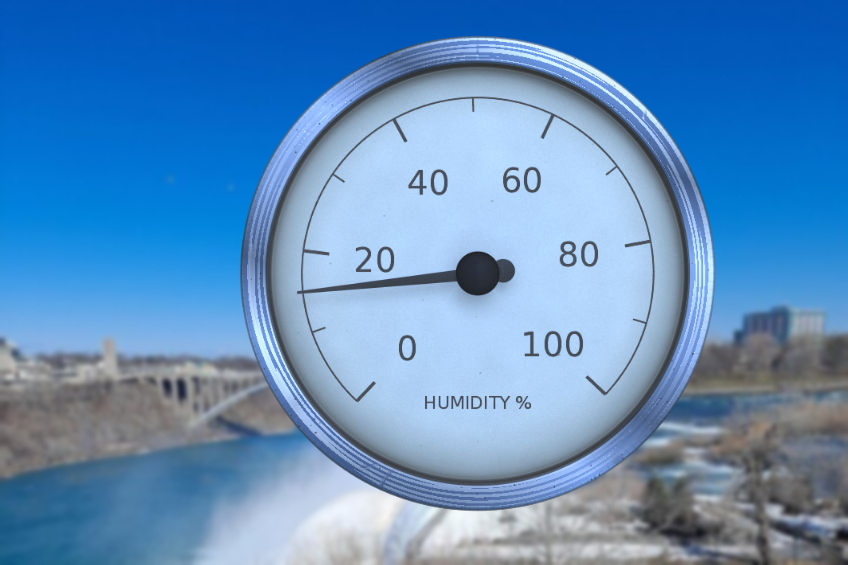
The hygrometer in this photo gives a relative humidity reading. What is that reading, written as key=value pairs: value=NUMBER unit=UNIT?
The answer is value=15 unit=%
